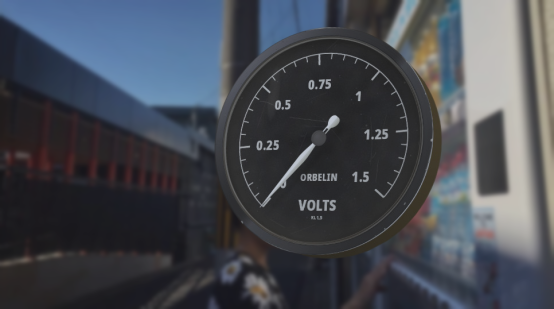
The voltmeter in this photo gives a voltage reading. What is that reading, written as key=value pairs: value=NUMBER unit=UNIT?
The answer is value=0 unit=V
